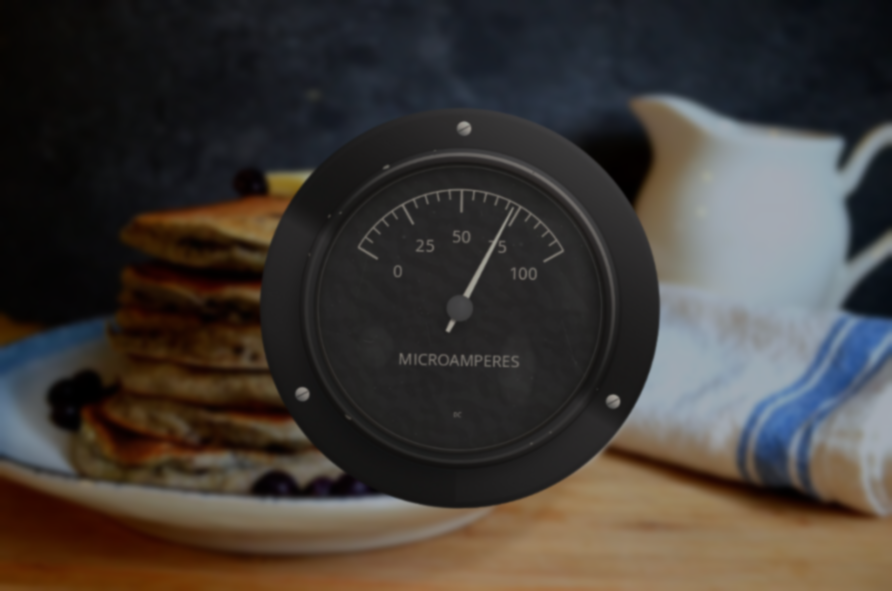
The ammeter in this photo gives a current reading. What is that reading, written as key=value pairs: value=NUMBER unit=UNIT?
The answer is value=72.5 unit=µA
